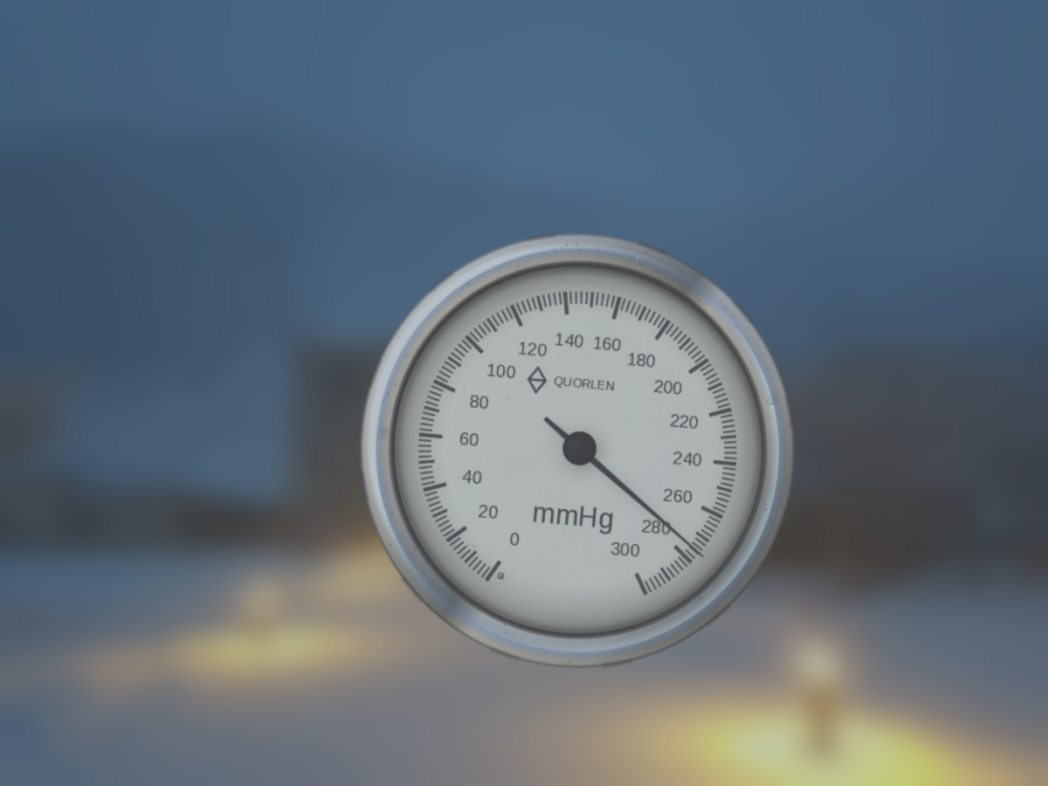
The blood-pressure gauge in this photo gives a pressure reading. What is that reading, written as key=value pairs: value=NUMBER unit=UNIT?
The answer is value=276 unit=mmHg
